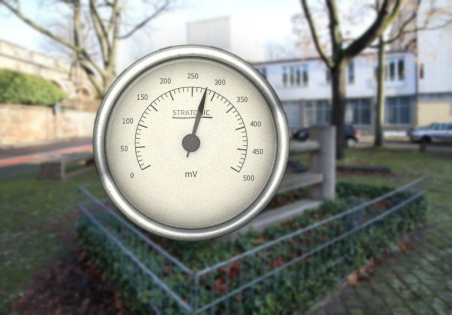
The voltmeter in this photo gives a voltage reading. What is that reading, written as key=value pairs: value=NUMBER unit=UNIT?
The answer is value=280 unit=mV
